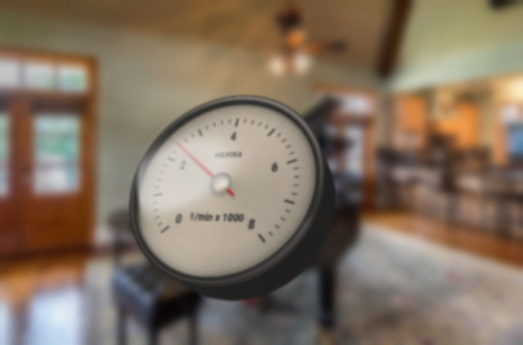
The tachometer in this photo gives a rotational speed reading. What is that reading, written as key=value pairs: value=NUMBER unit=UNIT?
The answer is value=2400 unit=rpm
